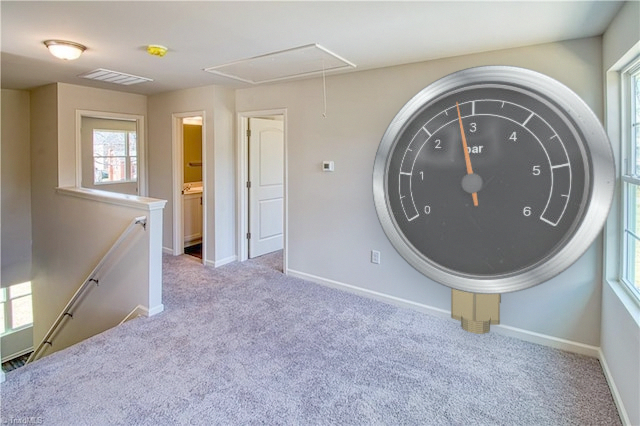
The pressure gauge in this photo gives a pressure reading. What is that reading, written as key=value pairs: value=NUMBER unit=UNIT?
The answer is value=2.75 unit=bar
